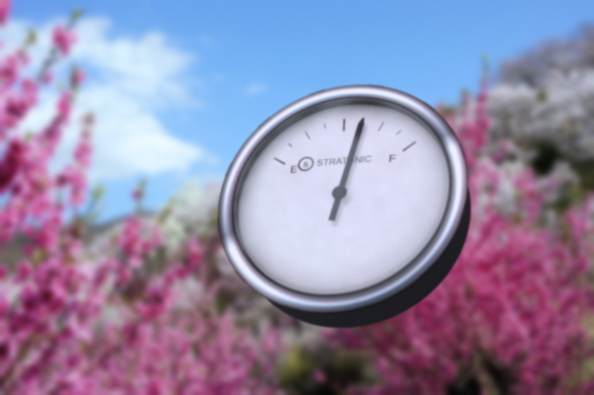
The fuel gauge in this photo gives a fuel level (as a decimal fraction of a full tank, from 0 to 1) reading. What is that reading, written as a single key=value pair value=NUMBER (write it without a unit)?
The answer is value=0.625
